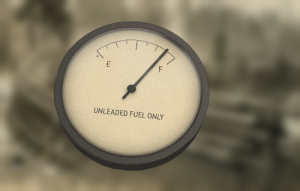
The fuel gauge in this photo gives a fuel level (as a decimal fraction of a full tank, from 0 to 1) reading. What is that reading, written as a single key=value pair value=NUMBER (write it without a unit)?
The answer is value=0.875
